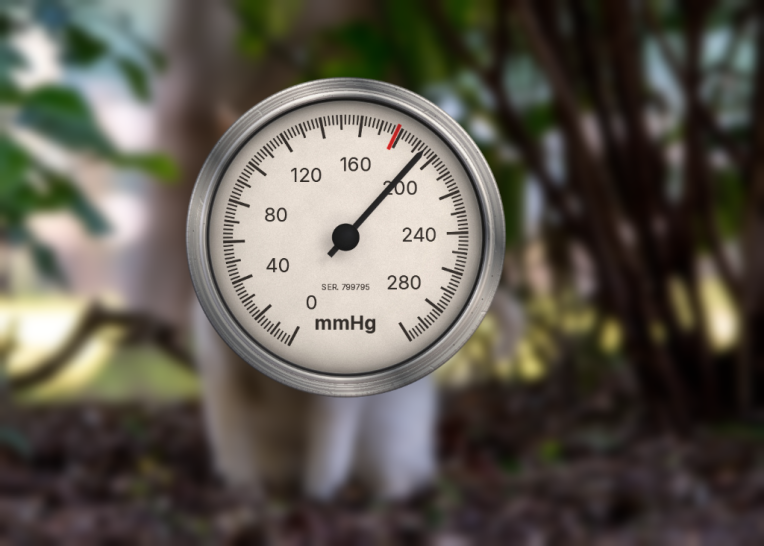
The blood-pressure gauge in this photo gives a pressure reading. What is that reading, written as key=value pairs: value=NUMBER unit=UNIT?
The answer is value=194 unit=mmHg
